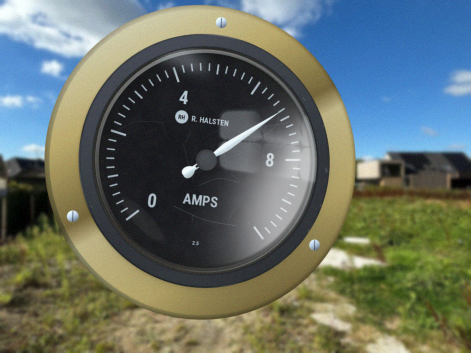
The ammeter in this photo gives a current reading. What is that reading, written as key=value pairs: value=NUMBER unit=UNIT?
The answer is value=6.8 unit=A
